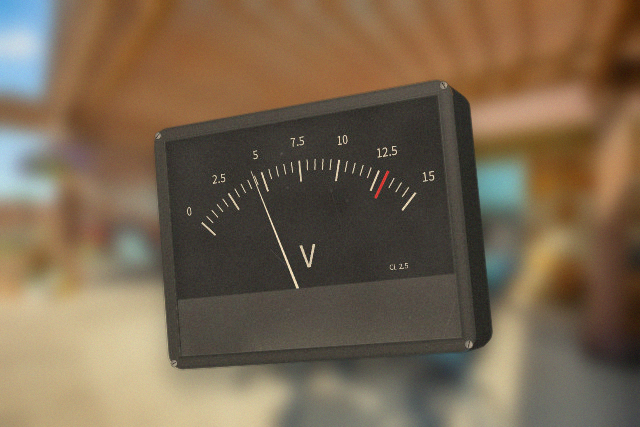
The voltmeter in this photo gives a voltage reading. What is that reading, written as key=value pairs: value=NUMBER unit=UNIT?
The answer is value=4.5 unit=V
